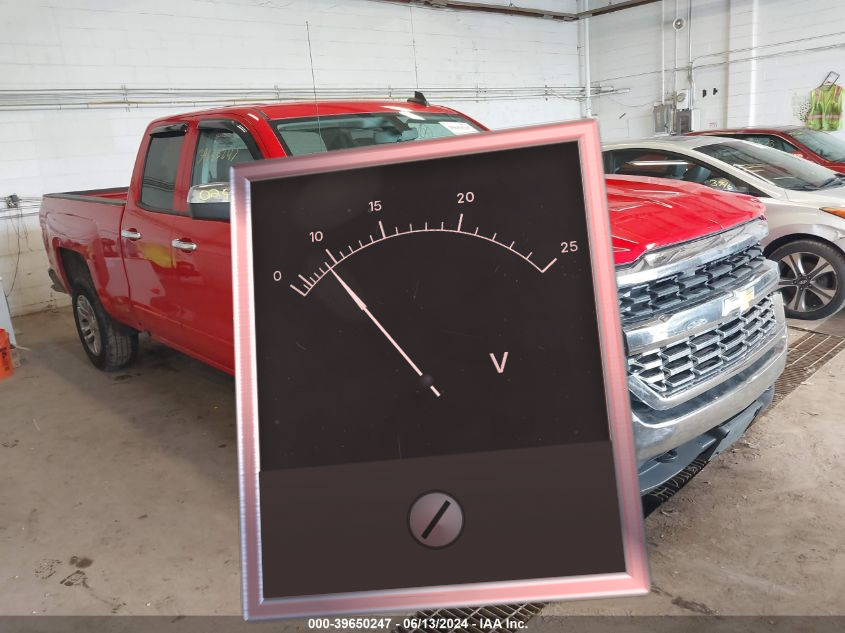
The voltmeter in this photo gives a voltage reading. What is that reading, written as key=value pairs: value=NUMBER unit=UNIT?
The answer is value=9 unit=V
